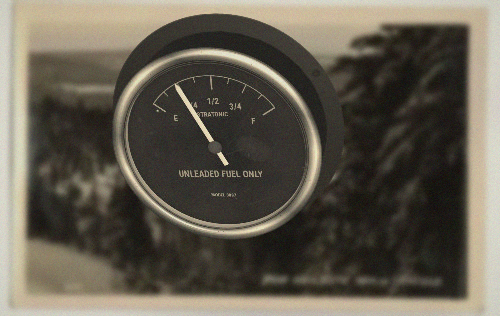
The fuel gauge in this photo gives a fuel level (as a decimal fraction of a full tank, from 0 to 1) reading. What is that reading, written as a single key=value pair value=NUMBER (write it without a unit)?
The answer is value=0.25
